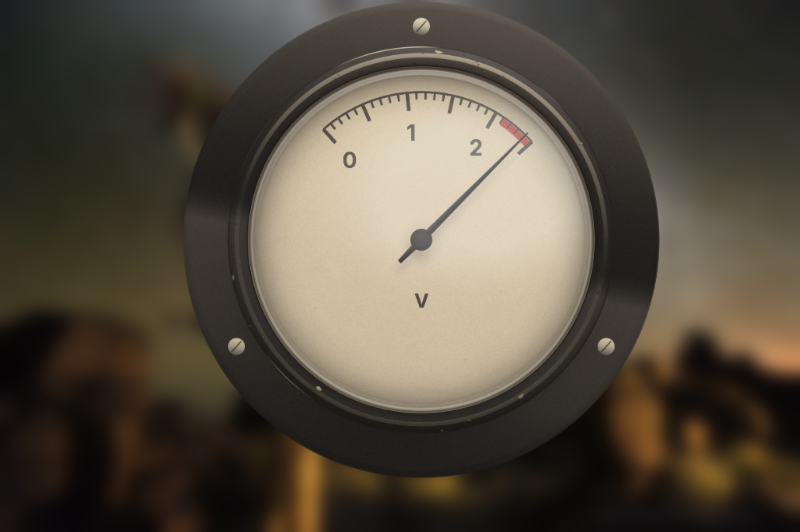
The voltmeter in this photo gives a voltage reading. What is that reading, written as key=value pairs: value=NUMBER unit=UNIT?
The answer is value=2.4 unit=V
